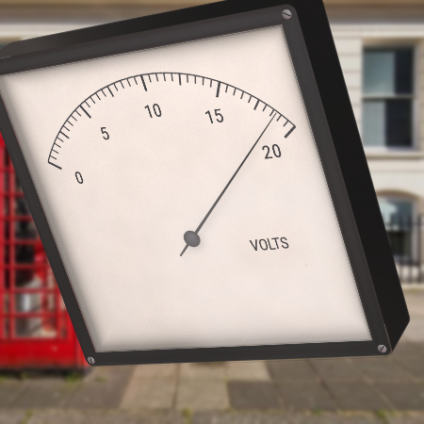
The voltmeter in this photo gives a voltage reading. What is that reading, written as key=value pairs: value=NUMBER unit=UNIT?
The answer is value=18.75 unit=V
